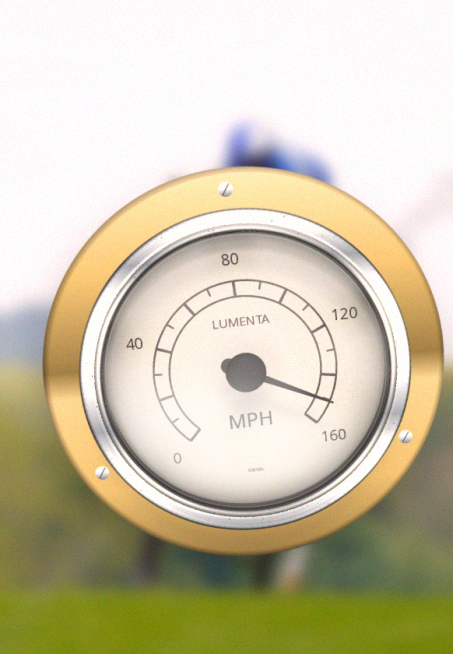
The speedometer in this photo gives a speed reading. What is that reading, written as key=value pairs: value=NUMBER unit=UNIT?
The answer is value=150 unit=mph
